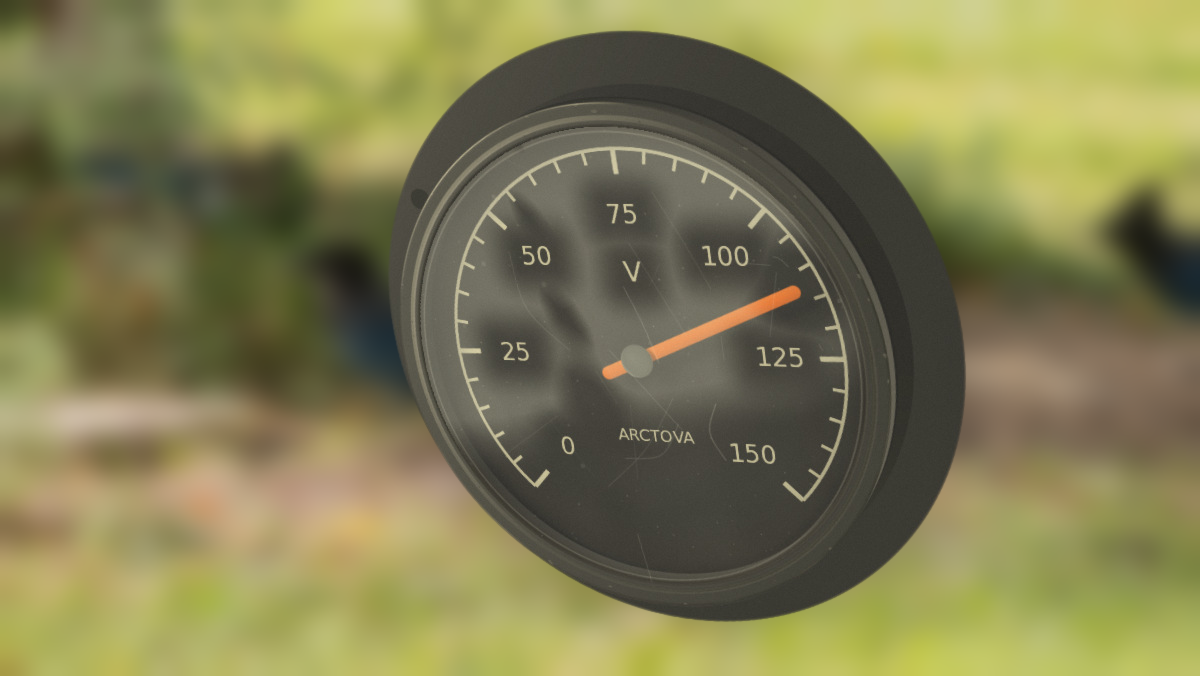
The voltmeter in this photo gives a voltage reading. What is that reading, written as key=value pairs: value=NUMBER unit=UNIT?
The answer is value=112.5 unit=V
